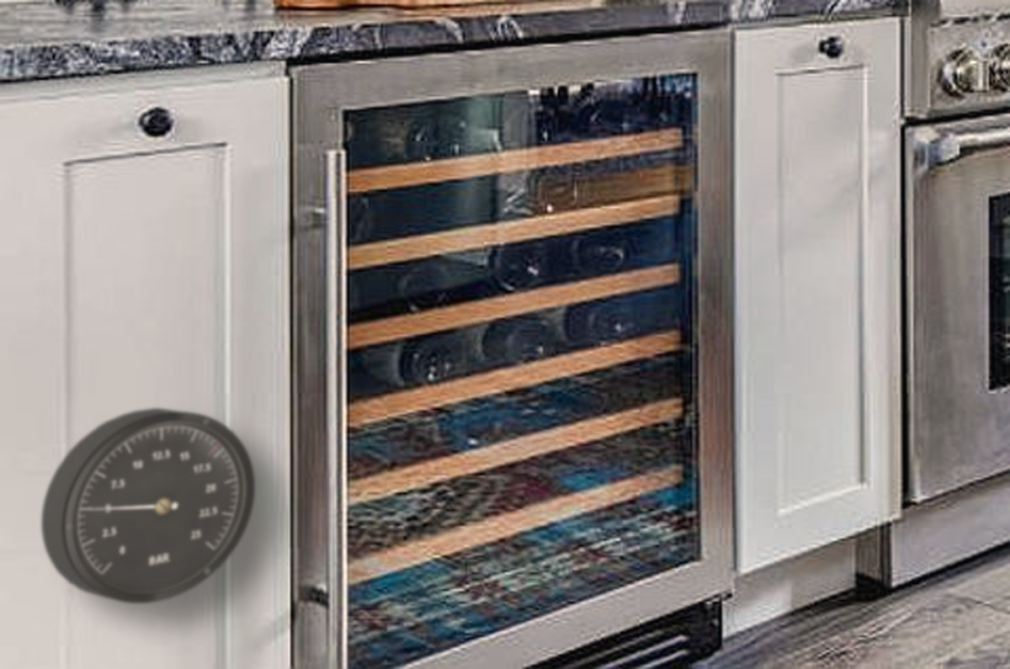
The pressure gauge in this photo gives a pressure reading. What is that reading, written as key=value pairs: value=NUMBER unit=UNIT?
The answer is value=5 unit=bar
